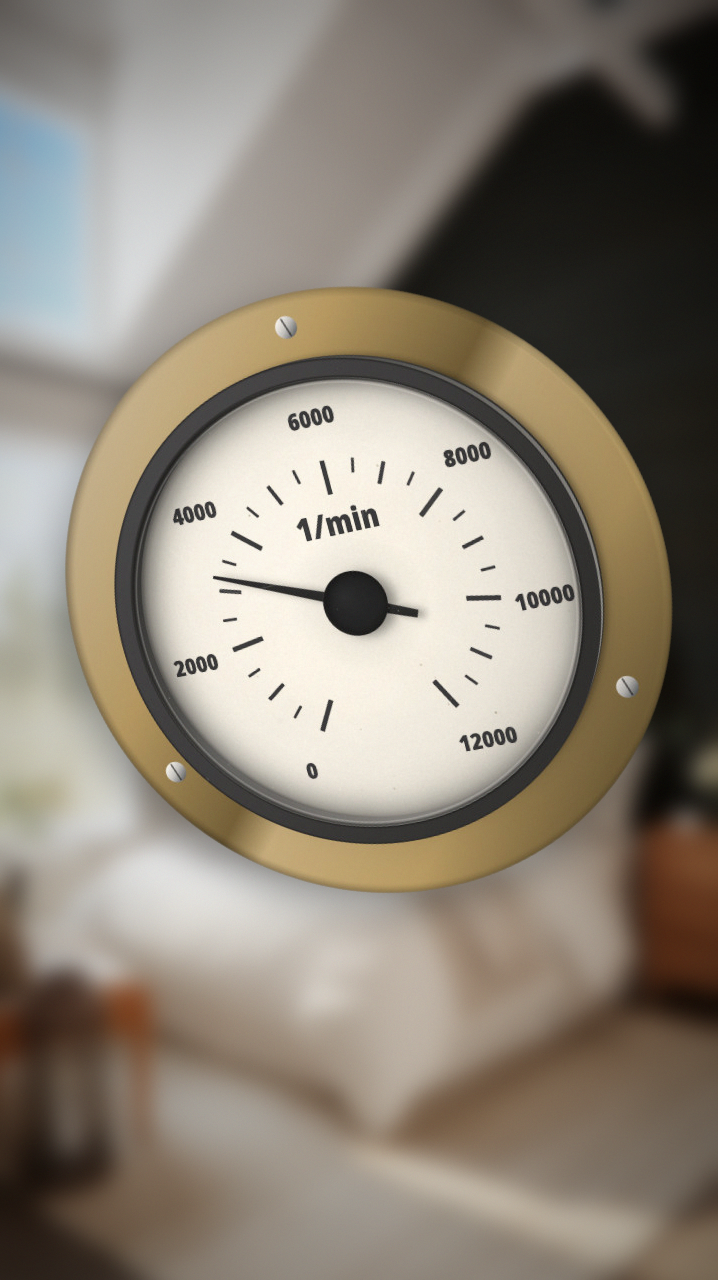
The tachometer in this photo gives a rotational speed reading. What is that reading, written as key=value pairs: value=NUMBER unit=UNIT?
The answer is value=3250 unit=rpm
